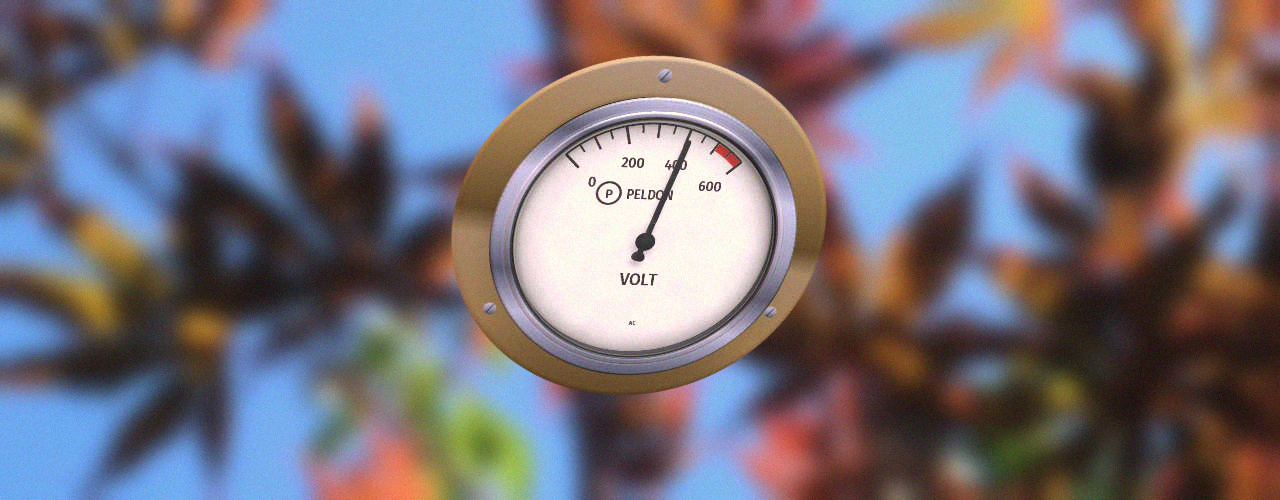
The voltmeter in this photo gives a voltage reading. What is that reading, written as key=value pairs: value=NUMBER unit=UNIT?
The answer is value=400 unit=V
